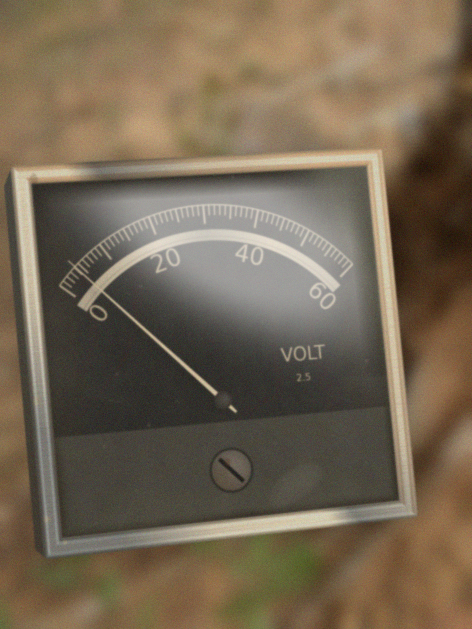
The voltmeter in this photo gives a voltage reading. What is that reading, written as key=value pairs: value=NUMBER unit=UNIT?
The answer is value=4 unit=V
